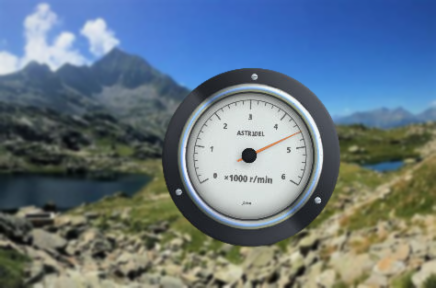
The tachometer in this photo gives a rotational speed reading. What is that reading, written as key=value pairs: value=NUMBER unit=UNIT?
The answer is value=4600 unit=rpm
